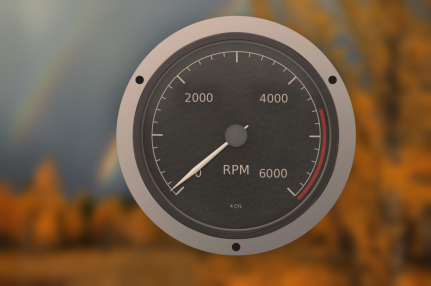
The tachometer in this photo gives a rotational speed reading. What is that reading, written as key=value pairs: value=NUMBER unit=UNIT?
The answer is value=100 unit=rpm
